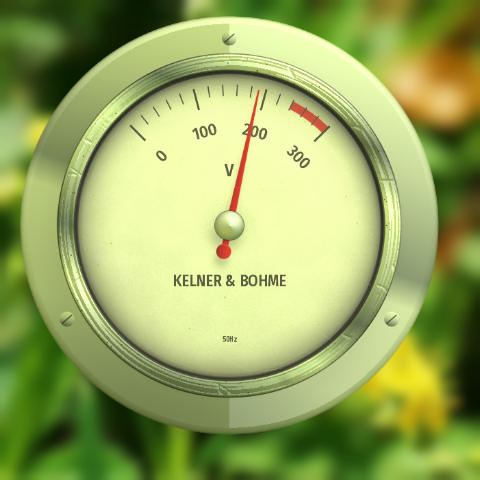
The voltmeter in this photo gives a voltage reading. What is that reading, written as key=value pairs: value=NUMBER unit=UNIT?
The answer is value=190 unit=V
